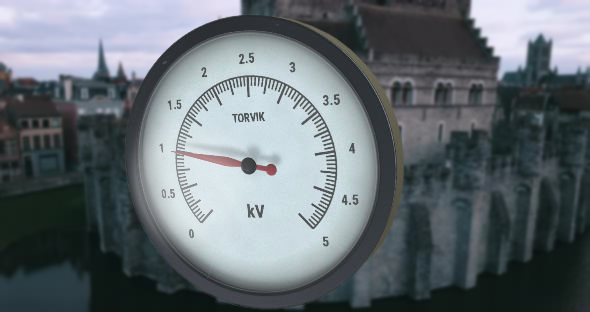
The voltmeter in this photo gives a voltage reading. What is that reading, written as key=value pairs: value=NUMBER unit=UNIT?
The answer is value=1 unit=kV
